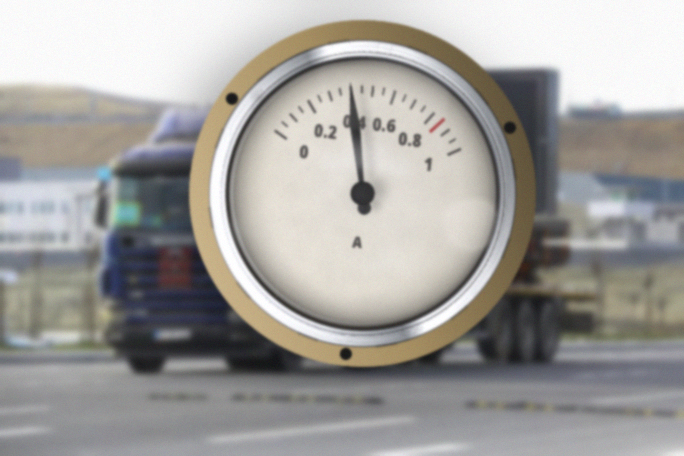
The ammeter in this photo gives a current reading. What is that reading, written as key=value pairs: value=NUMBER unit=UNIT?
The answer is value=0.4 unit=A
